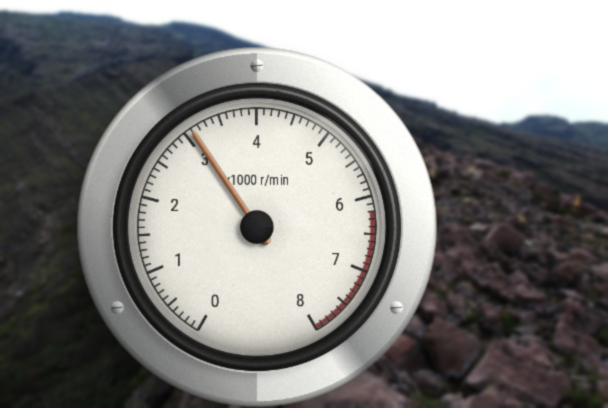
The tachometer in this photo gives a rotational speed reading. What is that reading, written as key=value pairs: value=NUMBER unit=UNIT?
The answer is value=3100 unit=rpm
